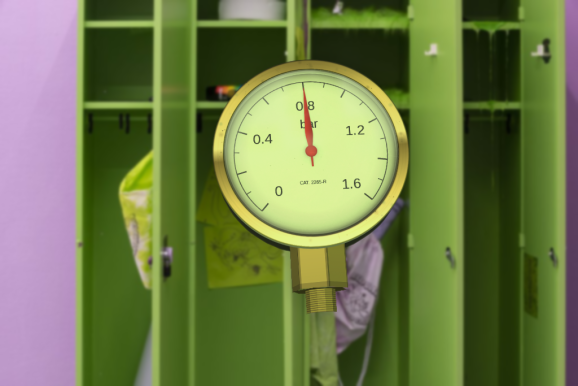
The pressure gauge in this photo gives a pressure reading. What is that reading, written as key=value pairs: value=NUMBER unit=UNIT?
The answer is value=0.8 unit=bar
